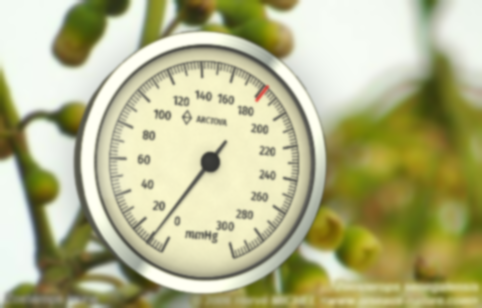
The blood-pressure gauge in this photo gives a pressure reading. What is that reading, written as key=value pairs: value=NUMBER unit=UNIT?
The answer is value=10 unit=mmHg
